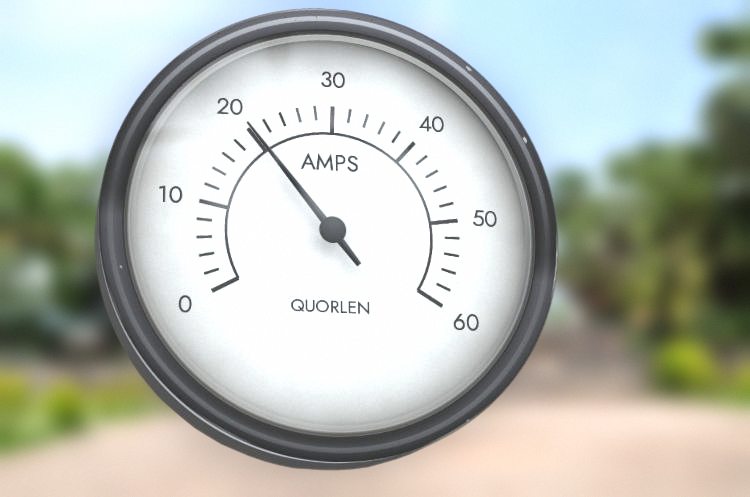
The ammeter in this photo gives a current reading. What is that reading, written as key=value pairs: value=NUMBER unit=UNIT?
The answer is value=20 unit=A
